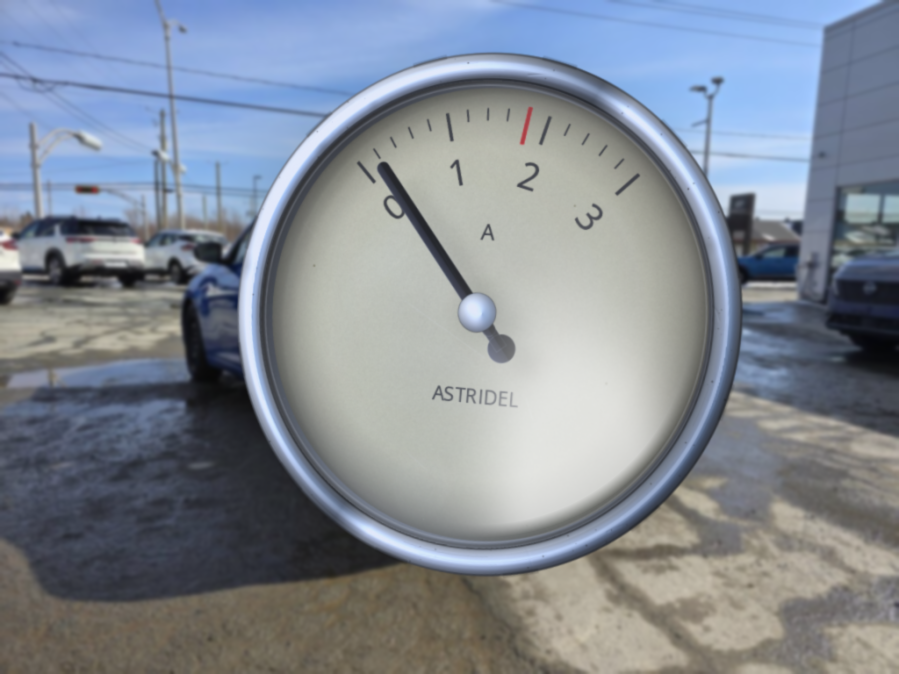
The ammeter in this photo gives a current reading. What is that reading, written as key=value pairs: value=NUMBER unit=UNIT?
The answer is value=0.2 unit=A
